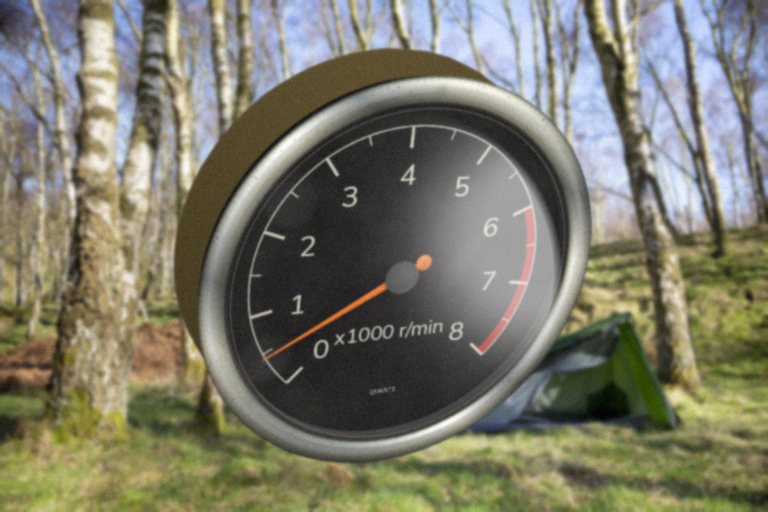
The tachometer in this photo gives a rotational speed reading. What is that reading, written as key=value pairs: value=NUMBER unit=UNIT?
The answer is value=500 unit=rpm
